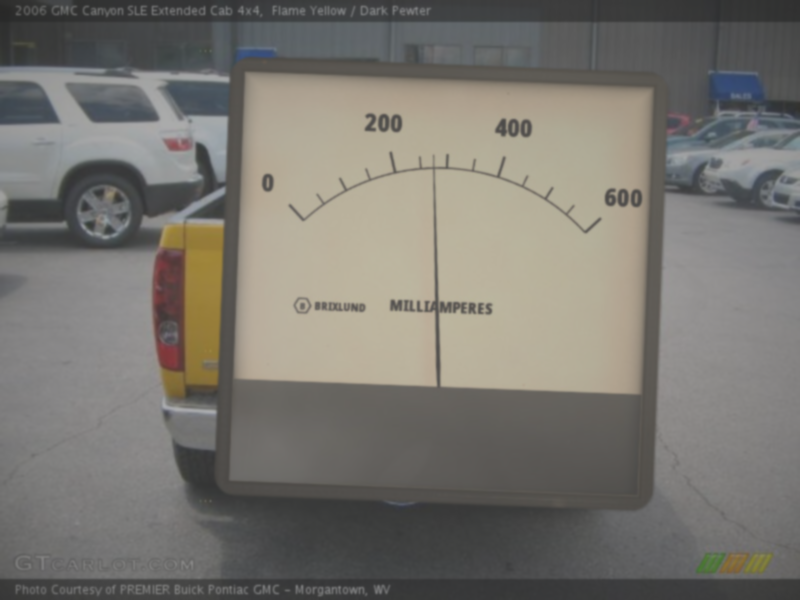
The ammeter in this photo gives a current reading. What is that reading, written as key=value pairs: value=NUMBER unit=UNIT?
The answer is value=275 unit=mA
